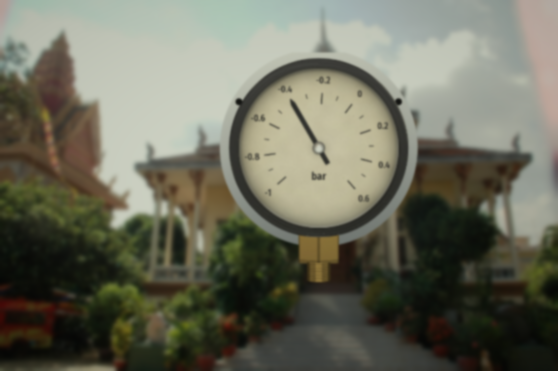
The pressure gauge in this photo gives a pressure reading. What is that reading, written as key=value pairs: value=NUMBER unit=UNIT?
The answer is value=-0.4 unit=bar
